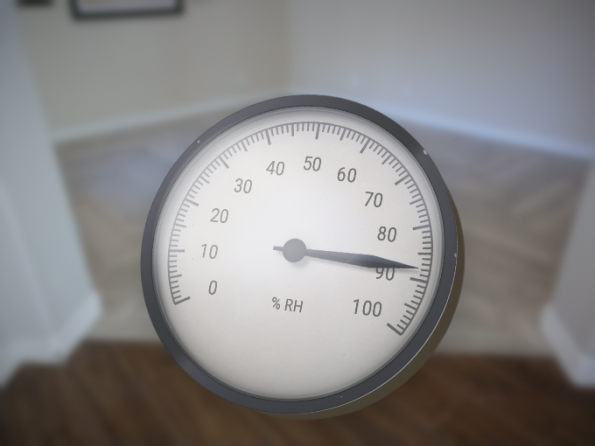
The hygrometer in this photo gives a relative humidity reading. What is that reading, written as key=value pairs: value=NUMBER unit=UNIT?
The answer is value=88 unit=%
